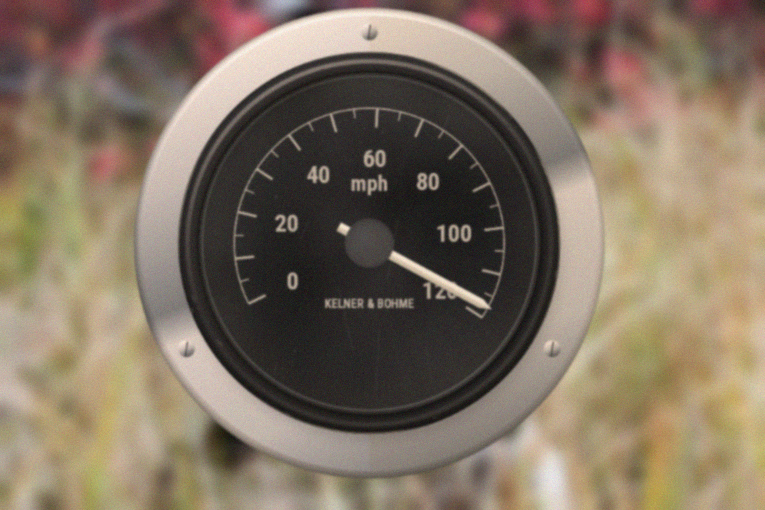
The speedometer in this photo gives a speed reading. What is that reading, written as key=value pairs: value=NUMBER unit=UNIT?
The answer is value=117.5 unit=mph
